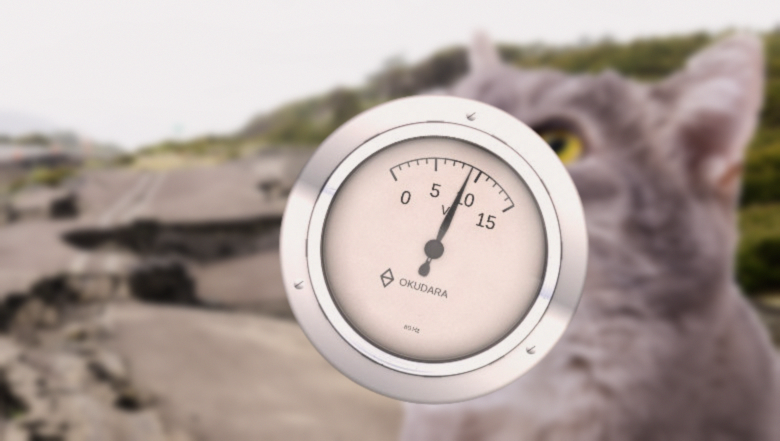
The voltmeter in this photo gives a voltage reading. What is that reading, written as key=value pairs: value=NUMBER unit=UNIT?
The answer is value=9 unit=V
